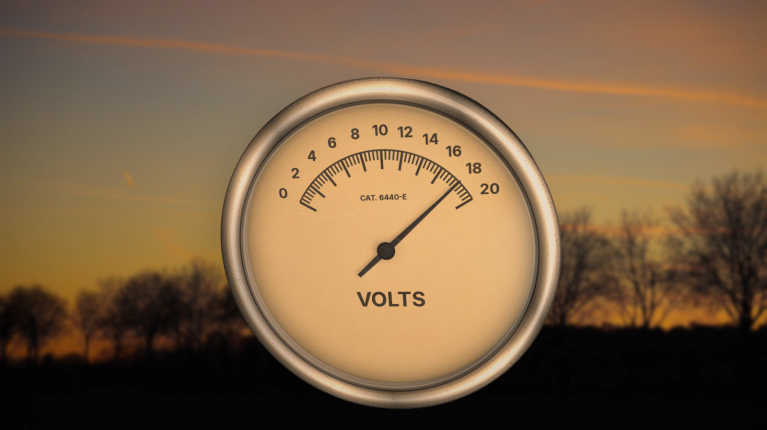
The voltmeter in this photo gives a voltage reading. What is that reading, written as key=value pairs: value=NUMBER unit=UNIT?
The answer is value=18 unit=V
